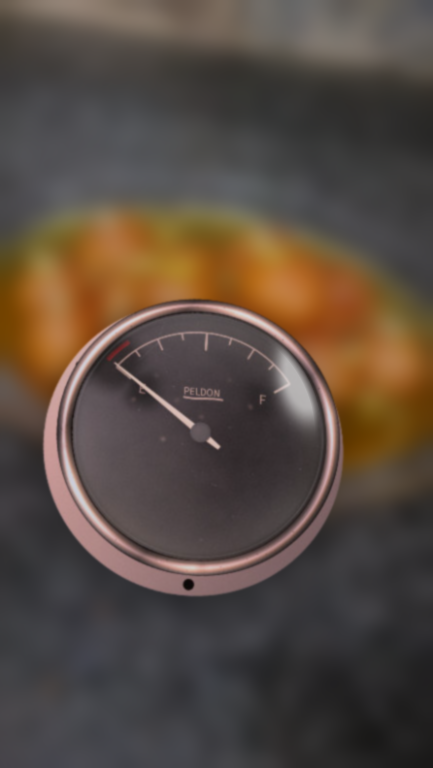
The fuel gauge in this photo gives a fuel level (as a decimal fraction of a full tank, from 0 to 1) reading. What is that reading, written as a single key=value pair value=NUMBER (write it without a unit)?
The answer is value=0
